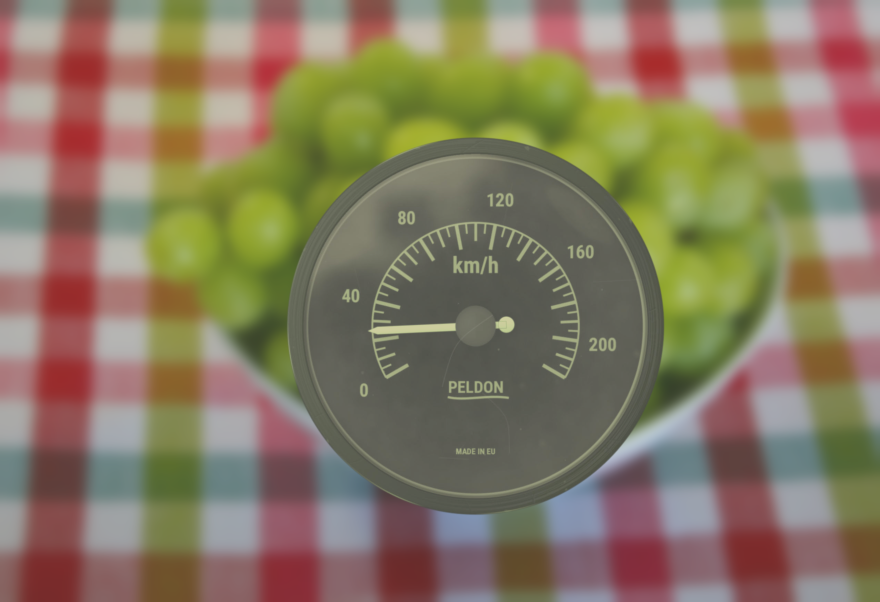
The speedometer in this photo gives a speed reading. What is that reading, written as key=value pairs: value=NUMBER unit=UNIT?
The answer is value=25 unit=km/h
